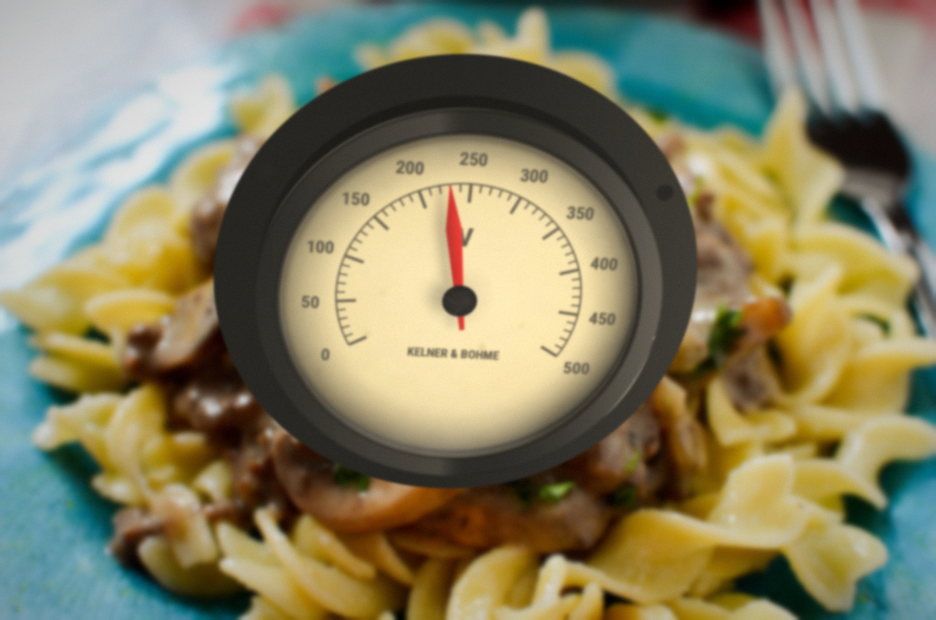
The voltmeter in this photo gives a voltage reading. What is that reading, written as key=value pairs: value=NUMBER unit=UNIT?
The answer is value=230 unit=V
